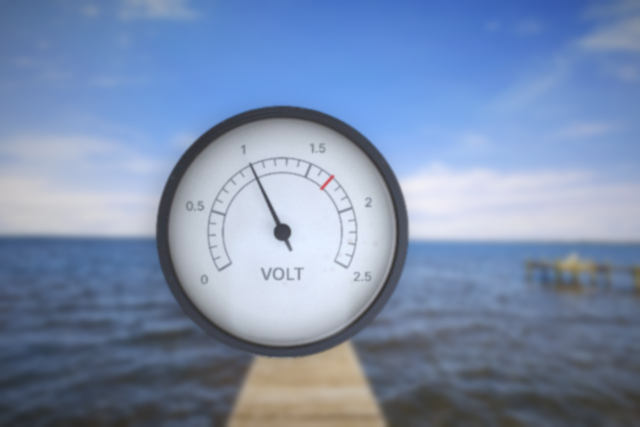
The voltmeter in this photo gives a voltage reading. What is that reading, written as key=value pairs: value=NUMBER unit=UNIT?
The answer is value=1 unit=V
